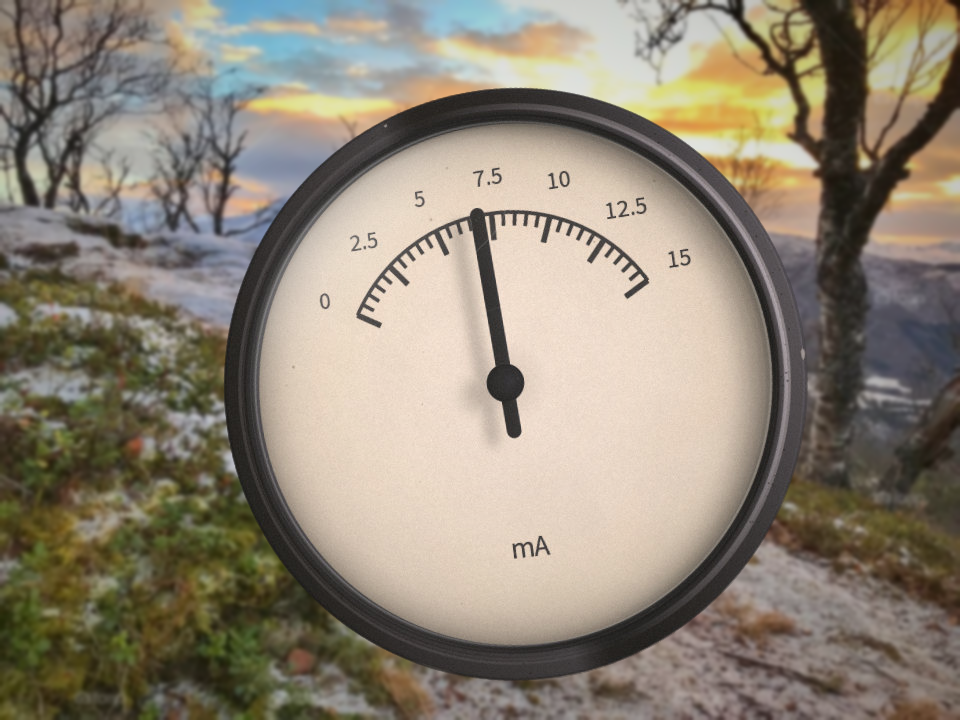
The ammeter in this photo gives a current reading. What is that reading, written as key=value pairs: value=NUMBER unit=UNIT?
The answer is value=7 unit=mA
